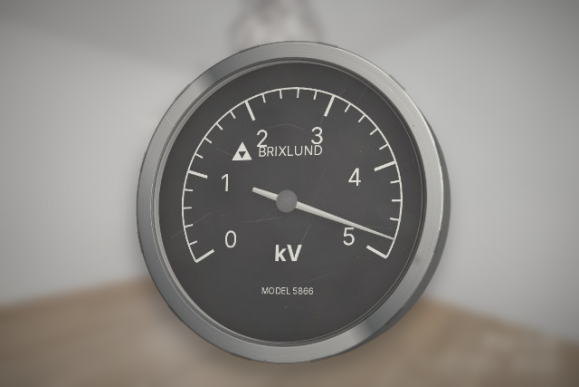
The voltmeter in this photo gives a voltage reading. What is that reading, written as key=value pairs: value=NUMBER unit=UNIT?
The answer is value=4.8 unit=kV
